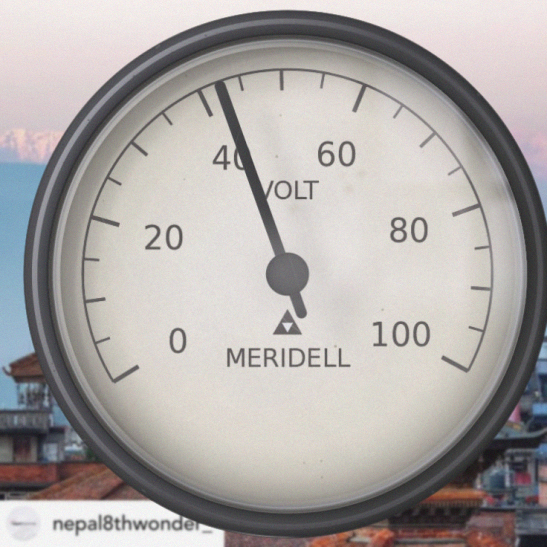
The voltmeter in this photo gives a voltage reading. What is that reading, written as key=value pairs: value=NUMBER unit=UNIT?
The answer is value=42.5 unit=V
